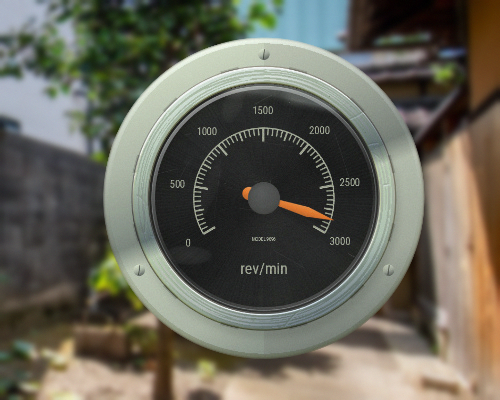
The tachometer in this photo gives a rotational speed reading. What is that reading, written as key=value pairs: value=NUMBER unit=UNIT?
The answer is value=2850 unit=rpm
